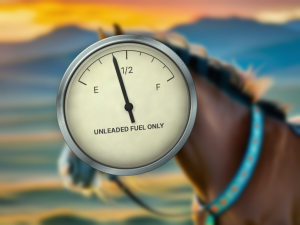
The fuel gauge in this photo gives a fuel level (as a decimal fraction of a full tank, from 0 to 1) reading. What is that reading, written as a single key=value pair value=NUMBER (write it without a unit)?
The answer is value=0.375
